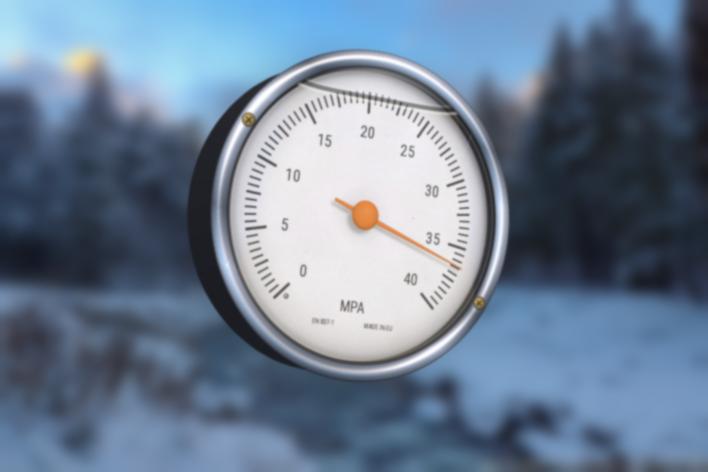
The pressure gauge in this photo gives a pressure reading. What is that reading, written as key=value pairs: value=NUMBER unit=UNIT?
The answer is value=36.5 unit=MPa
